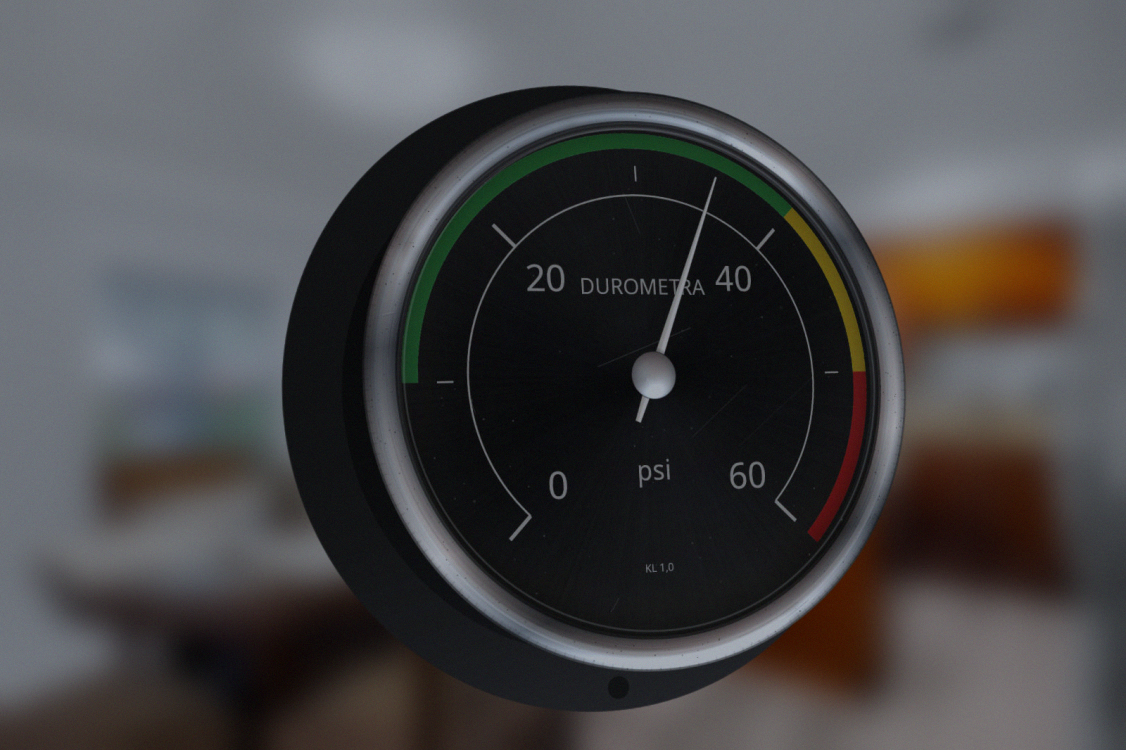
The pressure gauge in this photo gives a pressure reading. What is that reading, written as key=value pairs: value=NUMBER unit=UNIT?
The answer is value=35 unit=psi
